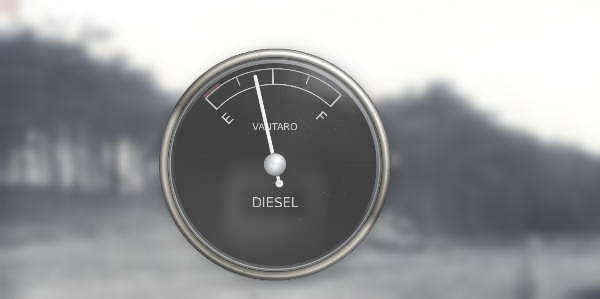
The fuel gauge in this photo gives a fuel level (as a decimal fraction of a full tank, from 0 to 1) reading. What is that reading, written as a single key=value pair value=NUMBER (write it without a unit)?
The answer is value=0.375
